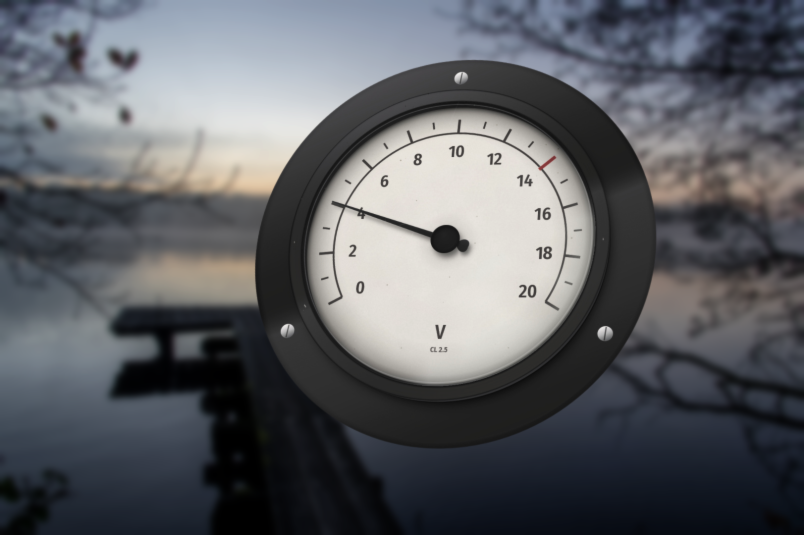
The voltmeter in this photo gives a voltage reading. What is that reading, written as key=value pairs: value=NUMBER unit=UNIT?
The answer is value=4 unit=V
